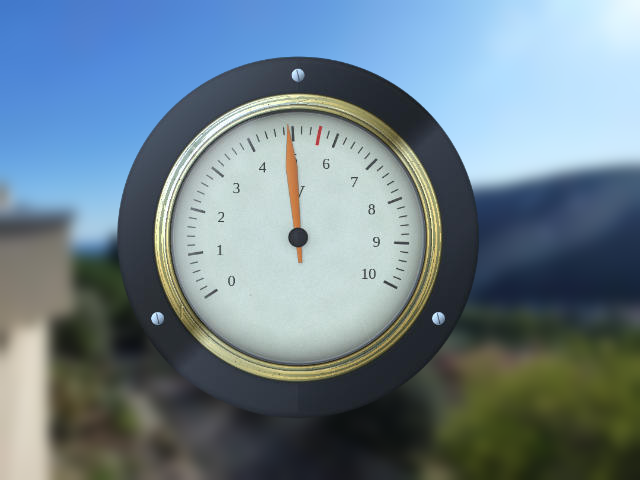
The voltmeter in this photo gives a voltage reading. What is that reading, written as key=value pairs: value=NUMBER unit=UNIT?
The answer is value=4.9 unit=V
